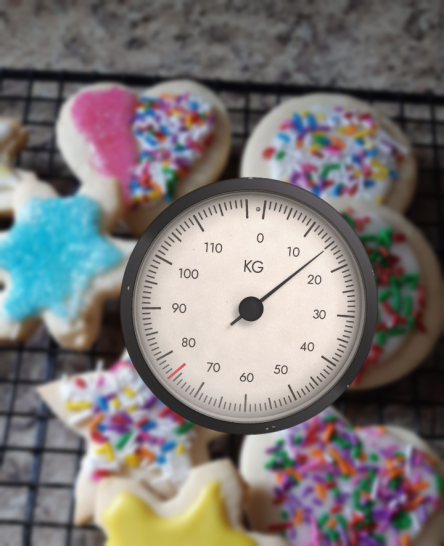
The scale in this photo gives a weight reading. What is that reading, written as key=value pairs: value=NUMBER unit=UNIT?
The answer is value=15 unit=kg
